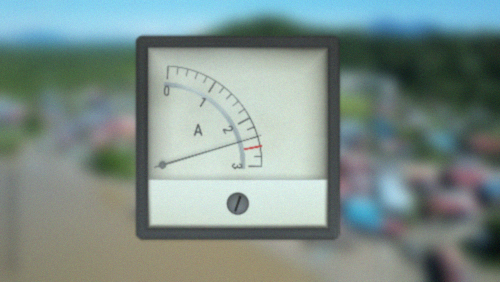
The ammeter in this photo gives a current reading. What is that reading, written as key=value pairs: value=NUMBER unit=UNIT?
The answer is value=2.4 unit=A
